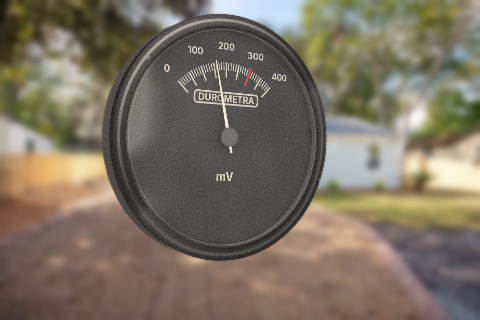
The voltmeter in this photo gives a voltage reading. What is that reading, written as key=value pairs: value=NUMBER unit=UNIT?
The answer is value=150 unit=mV
